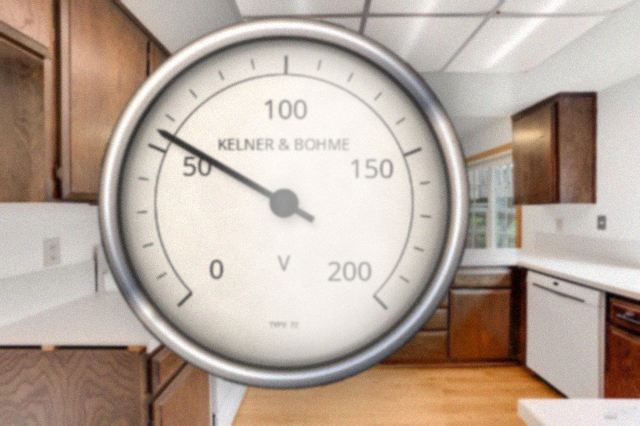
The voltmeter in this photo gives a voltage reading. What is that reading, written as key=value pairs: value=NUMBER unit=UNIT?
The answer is value=55 unit=V
